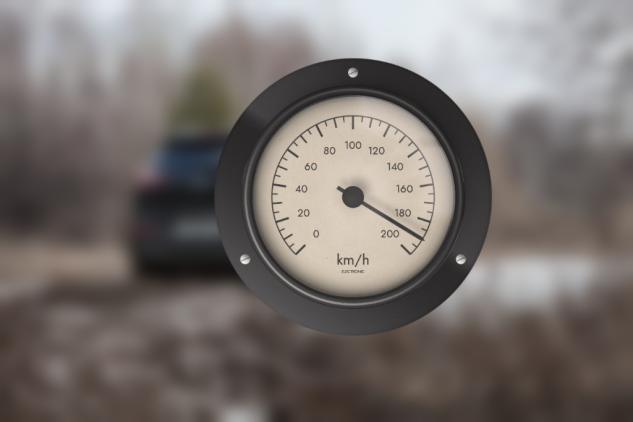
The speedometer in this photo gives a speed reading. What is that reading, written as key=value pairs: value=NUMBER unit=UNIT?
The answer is value=190 unit=km/h
